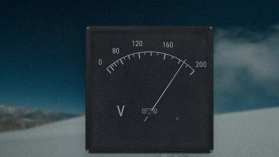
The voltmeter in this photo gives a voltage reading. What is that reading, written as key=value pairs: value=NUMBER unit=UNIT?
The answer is value=185 unit=V
